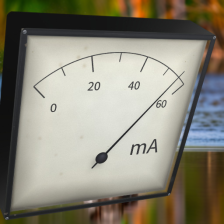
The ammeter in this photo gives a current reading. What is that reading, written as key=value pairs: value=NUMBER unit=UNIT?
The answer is value=55 unit=mA
